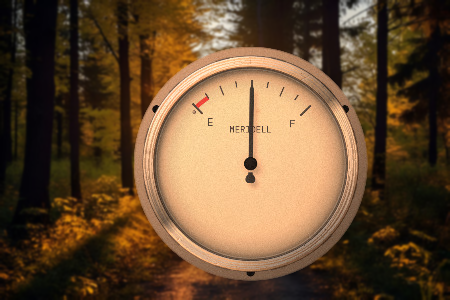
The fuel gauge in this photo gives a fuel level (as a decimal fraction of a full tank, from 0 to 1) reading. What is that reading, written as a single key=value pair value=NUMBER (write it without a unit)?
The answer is value=0.5
